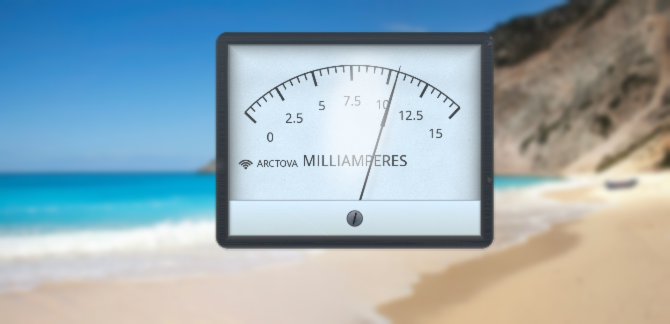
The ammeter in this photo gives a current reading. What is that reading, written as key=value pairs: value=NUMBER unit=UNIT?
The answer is value=10.5 unit=mA
